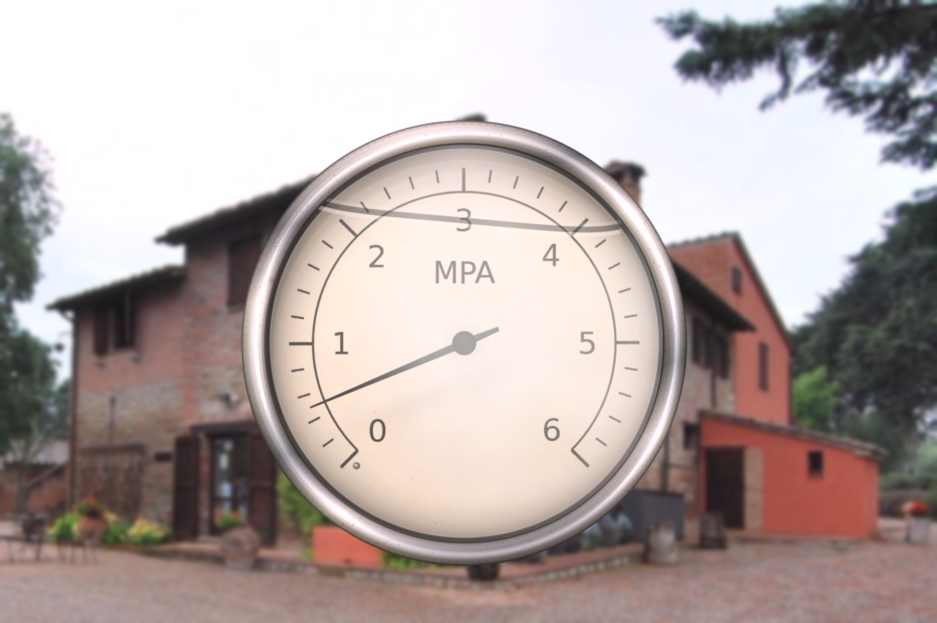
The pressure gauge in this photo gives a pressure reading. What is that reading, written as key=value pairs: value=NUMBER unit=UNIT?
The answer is value=0.5 unit=MPa
